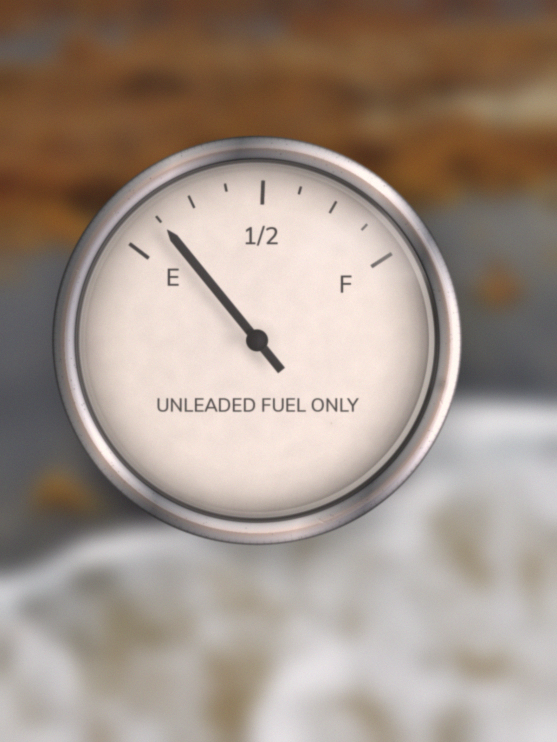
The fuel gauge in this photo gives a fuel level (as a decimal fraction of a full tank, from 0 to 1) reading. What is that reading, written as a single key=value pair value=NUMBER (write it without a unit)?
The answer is value=0.125
